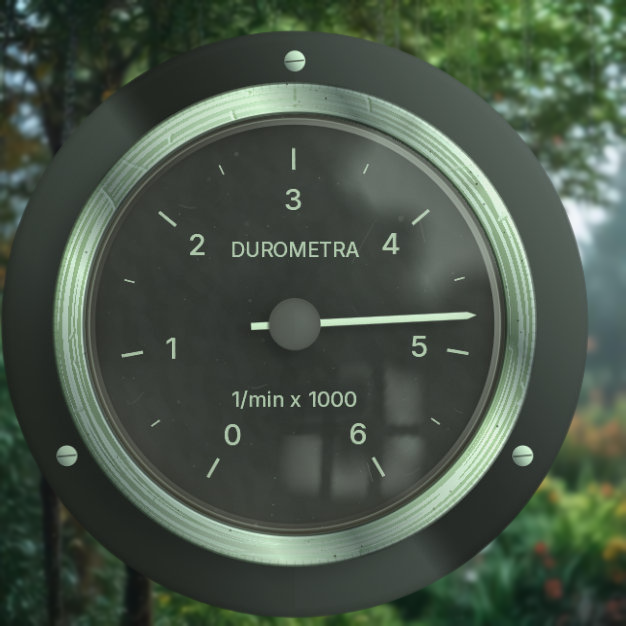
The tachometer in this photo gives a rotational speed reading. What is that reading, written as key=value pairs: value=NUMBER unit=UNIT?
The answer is value=4750 unit=rpm
